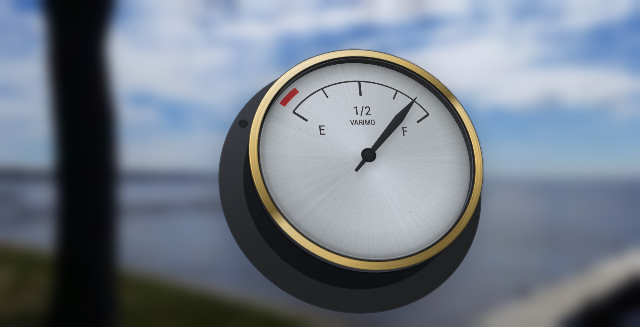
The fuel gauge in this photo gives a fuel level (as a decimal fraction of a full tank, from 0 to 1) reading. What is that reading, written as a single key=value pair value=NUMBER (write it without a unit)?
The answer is value=0.875
